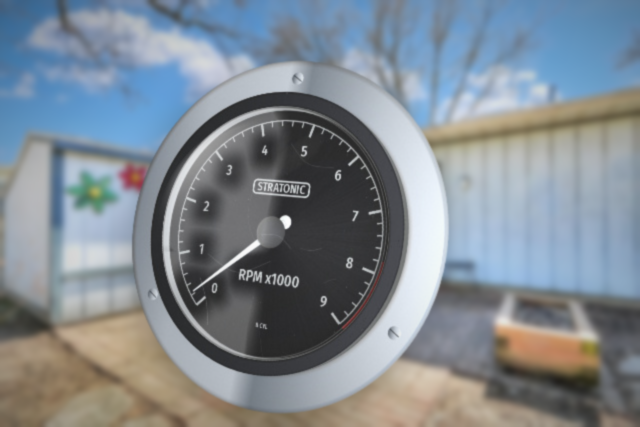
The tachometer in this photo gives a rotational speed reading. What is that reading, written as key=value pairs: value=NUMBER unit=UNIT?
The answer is value=200 unit=rpm
